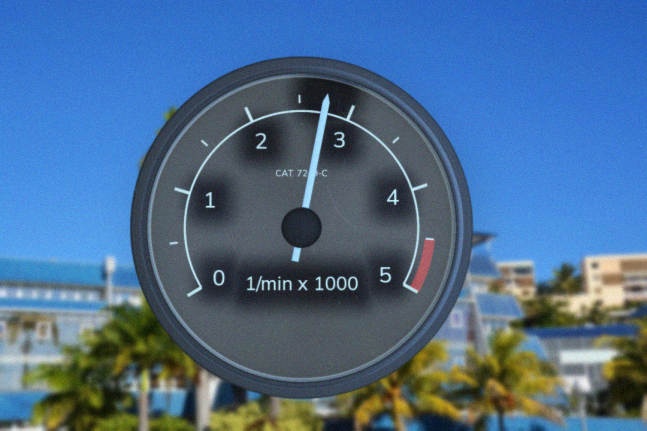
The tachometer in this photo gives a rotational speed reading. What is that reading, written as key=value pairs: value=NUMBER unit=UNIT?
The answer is value=2750 unit=rpm
